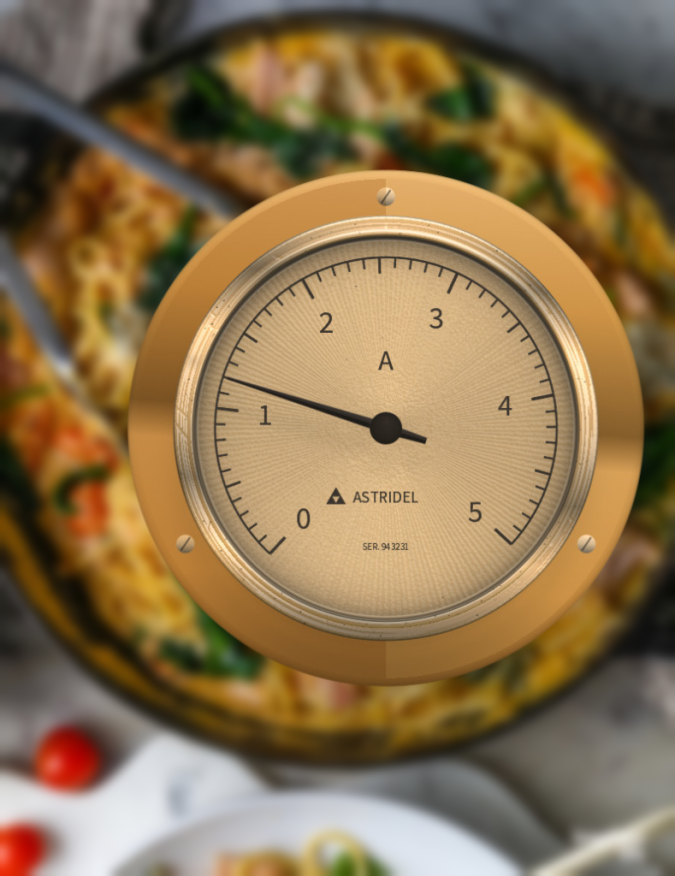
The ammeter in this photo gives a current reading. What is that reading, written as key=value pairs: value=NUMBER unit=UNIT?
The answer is value=1.2 unit=A
